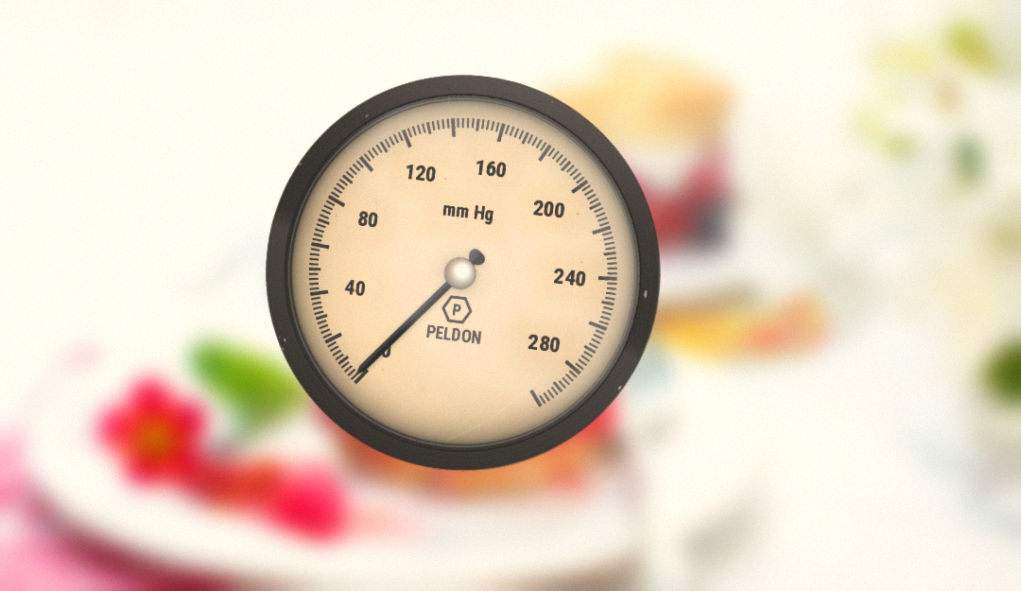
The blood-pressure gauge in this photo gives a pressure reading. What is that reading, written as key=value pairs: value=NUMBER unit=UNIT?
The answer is value=2 unit=mmHg
